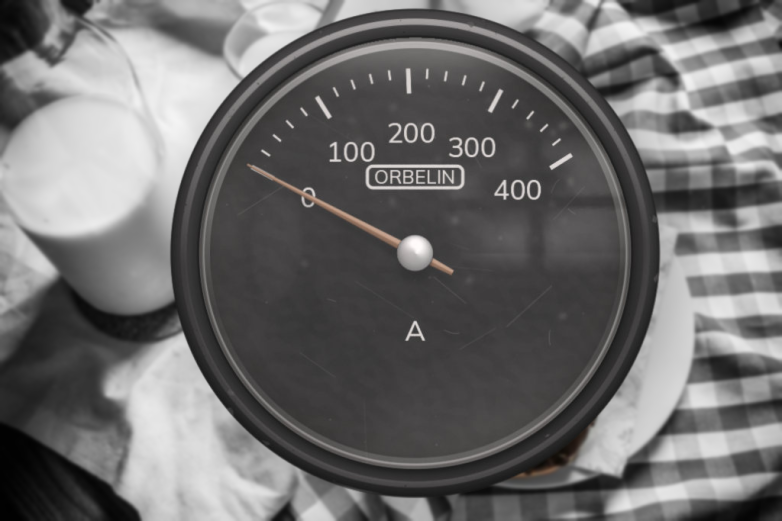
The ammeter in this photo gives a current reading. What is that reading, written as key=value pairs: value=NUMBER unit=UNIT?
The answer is value=0 unit=A
